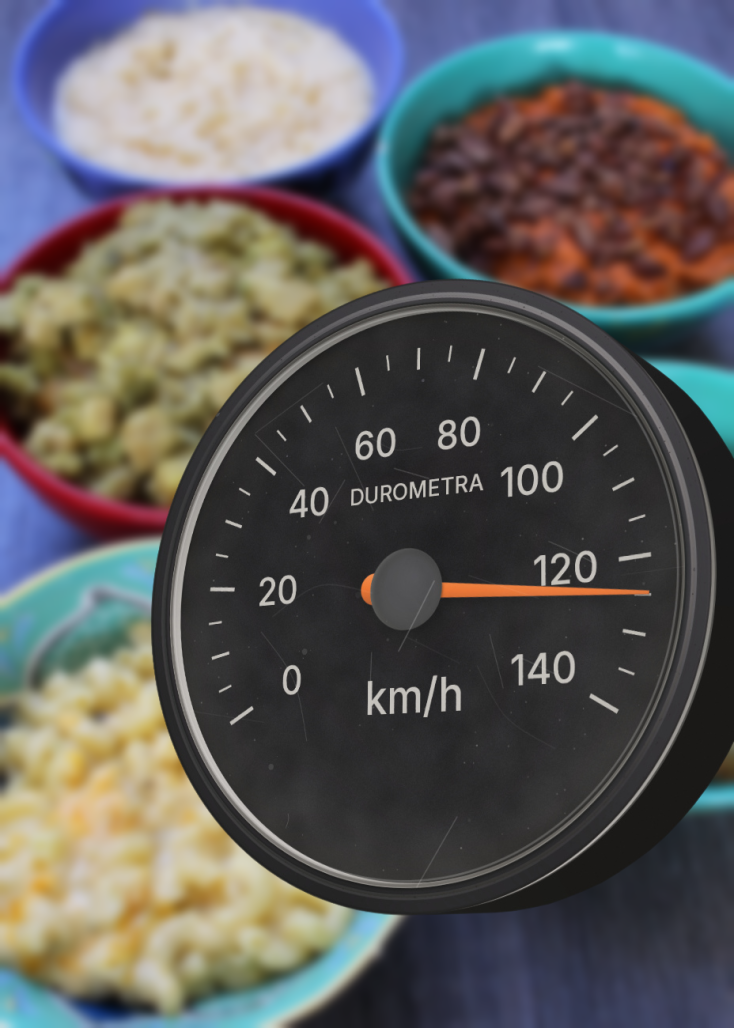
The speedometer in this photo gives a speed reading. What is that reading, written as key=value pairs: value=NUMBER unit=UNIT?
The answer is value=125 unit=km/h
